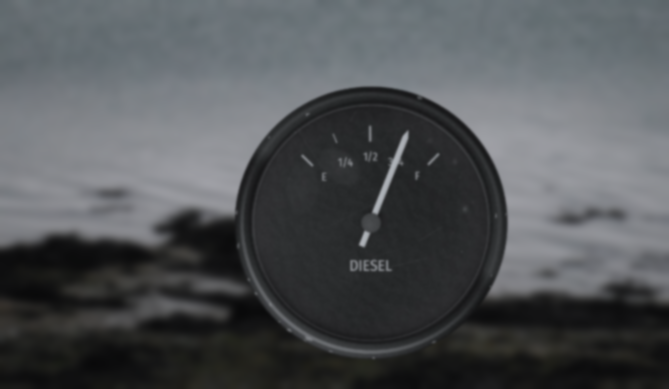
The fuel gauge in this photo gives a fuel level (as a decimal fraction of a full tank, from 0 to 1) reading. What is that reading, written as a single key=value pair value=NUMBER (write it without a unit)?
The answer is value=0.75
